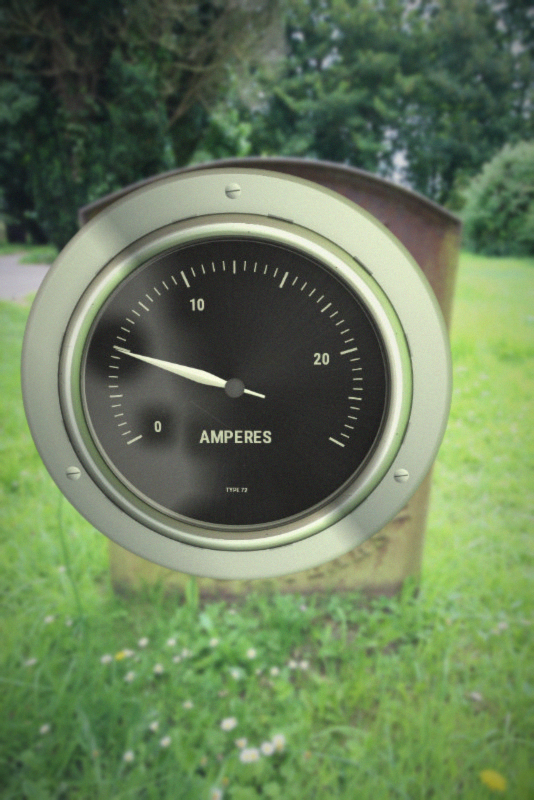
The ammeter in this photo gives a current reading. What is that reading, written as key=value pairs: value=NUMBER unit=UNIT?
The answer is value=5 unit=A
